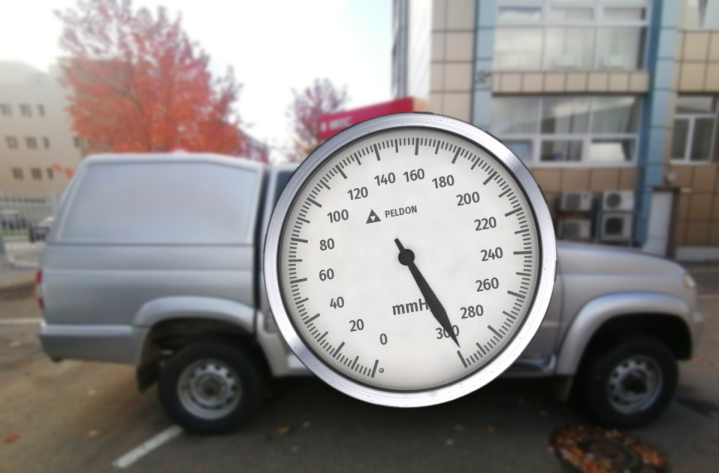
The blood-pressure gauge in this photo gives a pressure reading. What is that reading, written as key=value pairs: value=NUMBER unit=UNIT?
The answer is value=298 unit=mmHg
